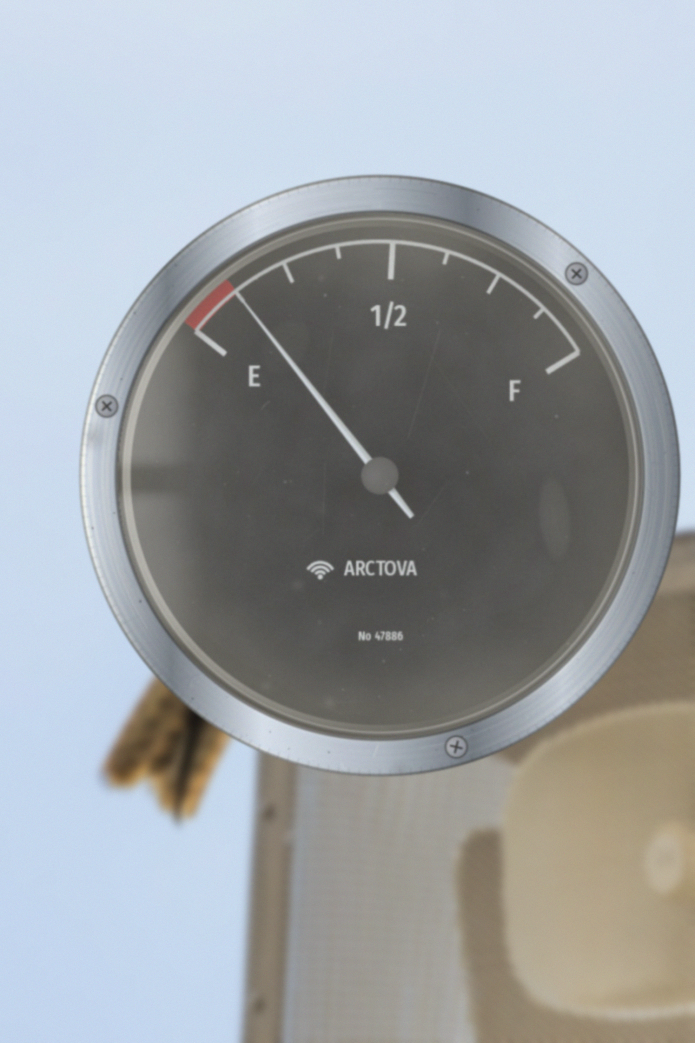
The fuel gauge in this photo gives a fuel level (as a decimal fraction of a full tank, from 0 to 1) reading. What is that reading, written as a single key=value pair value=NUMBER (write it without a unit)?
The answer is value=0.125
